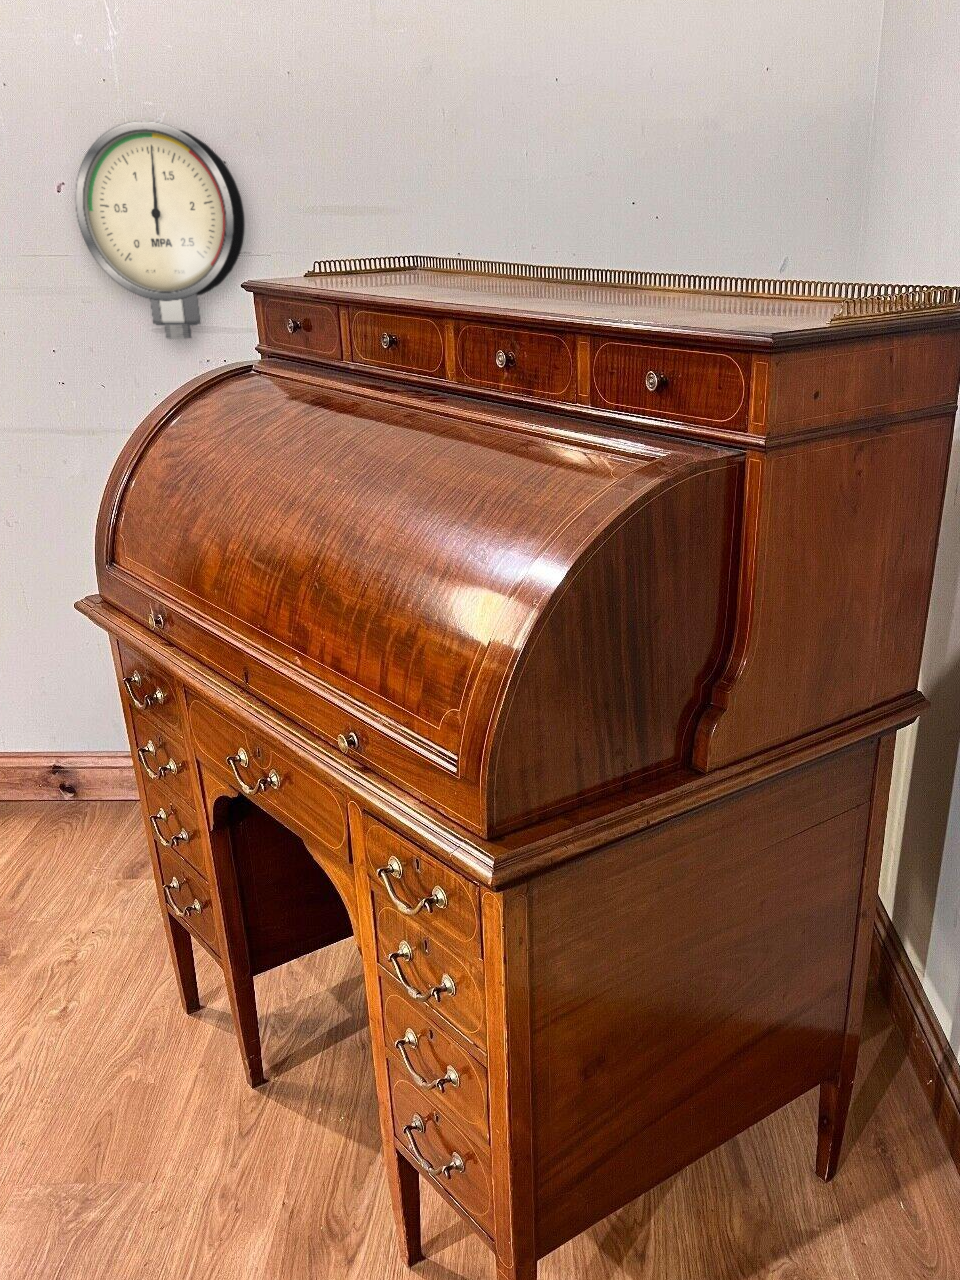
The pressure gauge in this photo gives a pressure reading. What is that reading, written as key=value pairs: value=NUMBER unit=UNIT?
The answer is value=1.3 unit=MPa
